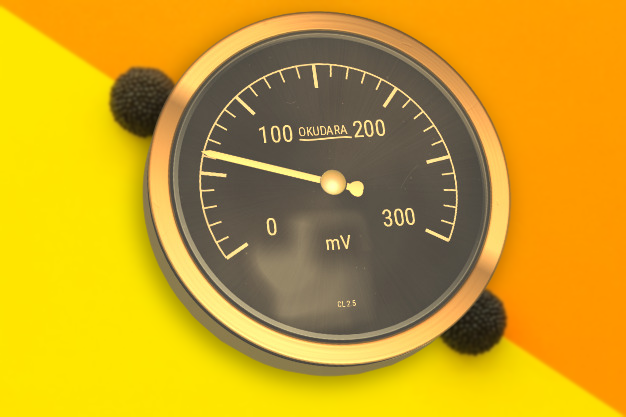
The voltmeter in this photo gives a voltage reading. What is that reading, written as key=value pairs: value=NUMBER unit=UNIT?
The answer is value=60 unit=mV
